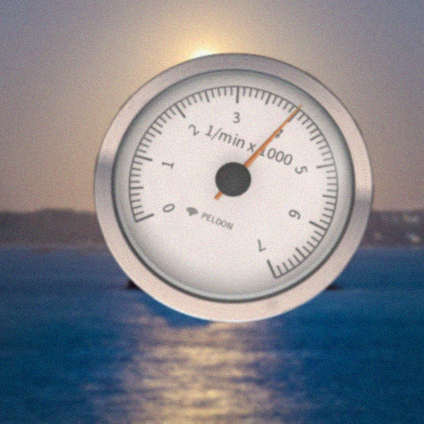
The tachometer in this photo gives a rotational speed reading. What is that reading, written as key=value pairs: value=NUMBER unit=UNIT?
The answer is value=4000 unit=rpm
